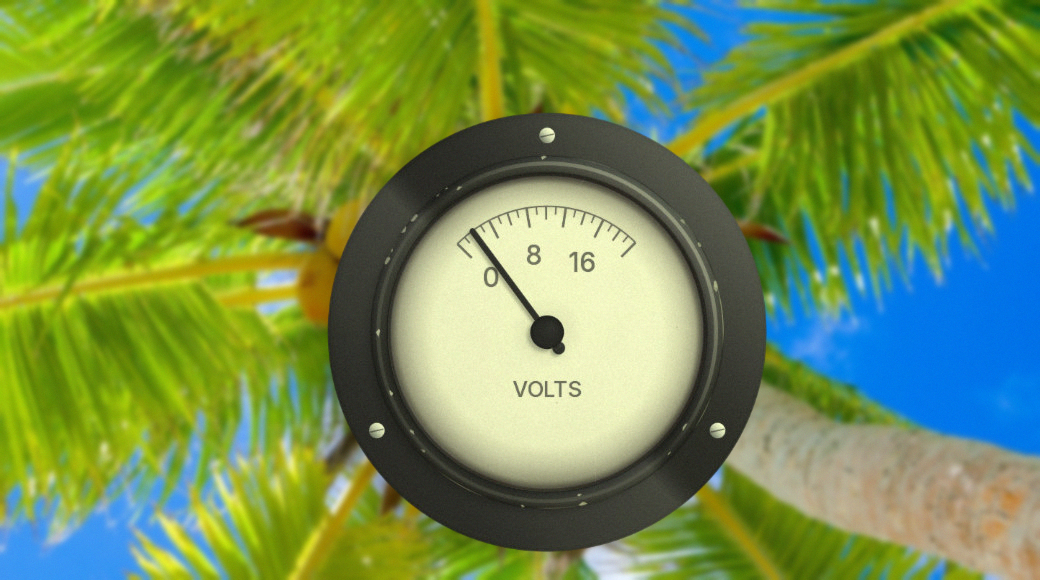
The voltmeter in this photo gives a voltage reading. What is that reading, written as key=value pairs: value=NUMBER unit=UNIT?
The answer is value=2 unit=V
